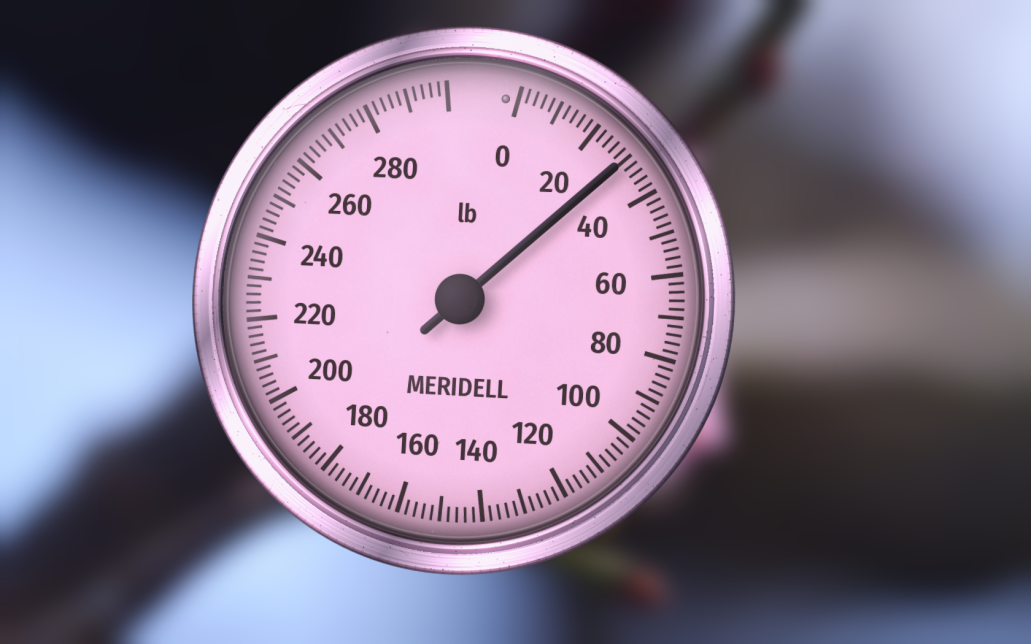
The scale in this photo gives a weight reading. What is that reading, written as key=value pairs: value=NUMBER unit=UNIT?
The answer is value=30 unit=lb
